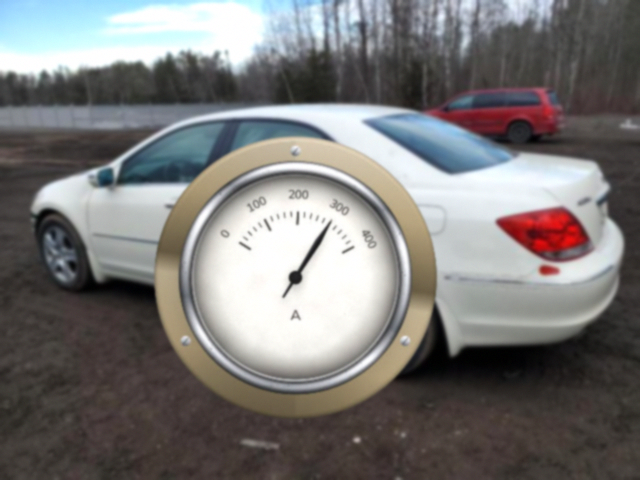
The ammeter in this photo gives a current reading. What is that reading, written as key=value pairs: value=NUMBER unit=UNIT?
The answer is value=300 unit=A
